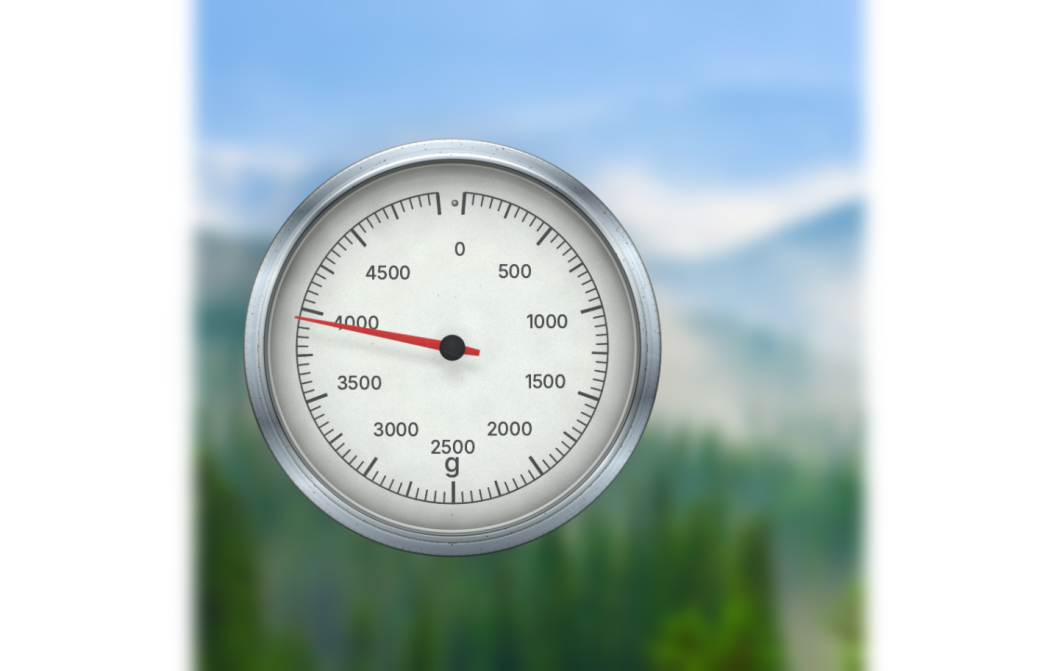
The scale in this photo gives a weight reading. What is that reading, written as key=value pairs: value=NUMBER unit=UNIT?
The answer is value=3950 unit=g
